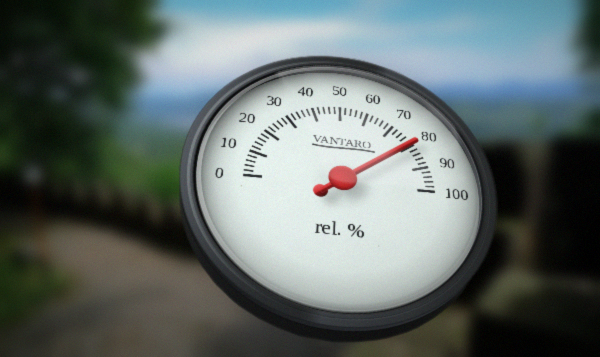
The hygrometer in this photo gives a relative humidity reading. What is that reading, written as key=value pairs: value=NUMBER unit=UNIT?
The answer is value=80 unit=%
